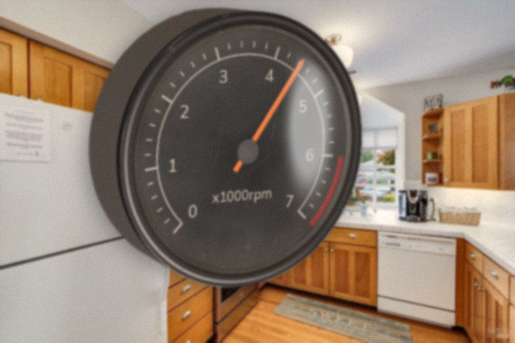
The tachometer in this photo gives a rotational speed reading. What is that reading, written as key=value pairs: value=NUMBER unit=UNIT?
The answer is value=4400 unit=rpm
